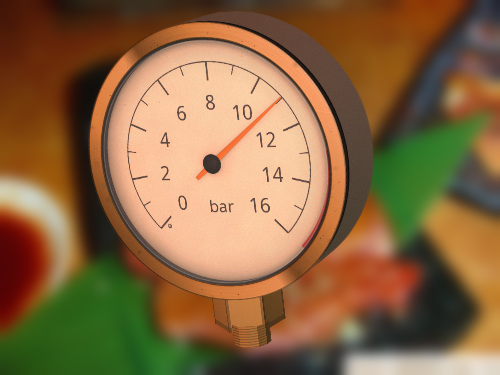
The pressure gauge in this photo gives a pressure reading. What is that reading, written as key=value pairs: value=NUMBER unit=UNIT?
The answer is value=11 unit=bar
